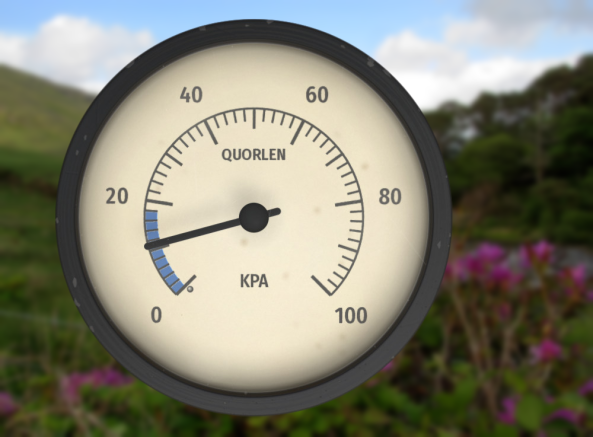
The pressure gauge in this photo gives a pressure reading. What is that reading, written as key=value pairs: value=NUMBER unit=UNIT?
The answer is value=11 unit=kPa
